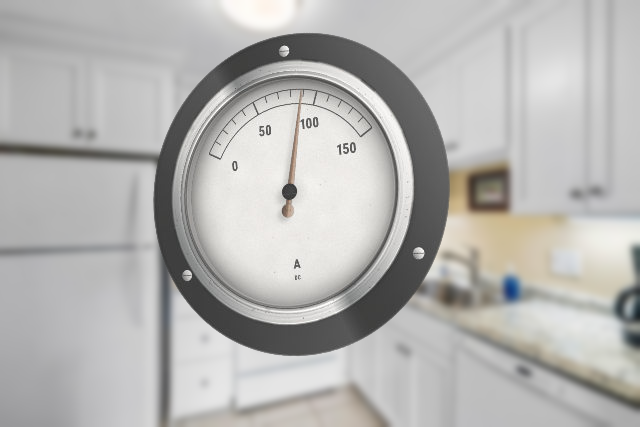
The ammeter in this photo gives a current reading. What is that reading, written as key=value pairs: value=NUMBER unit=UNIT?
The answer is value=90 unit=A
